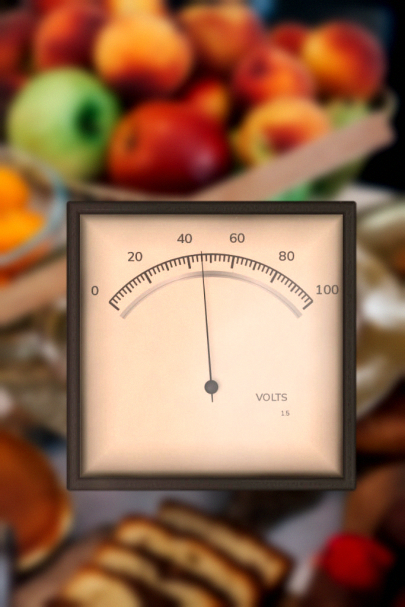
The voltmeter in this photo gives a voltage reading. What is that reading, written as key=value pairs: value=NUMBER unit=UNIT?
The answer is value=46 unit=V
